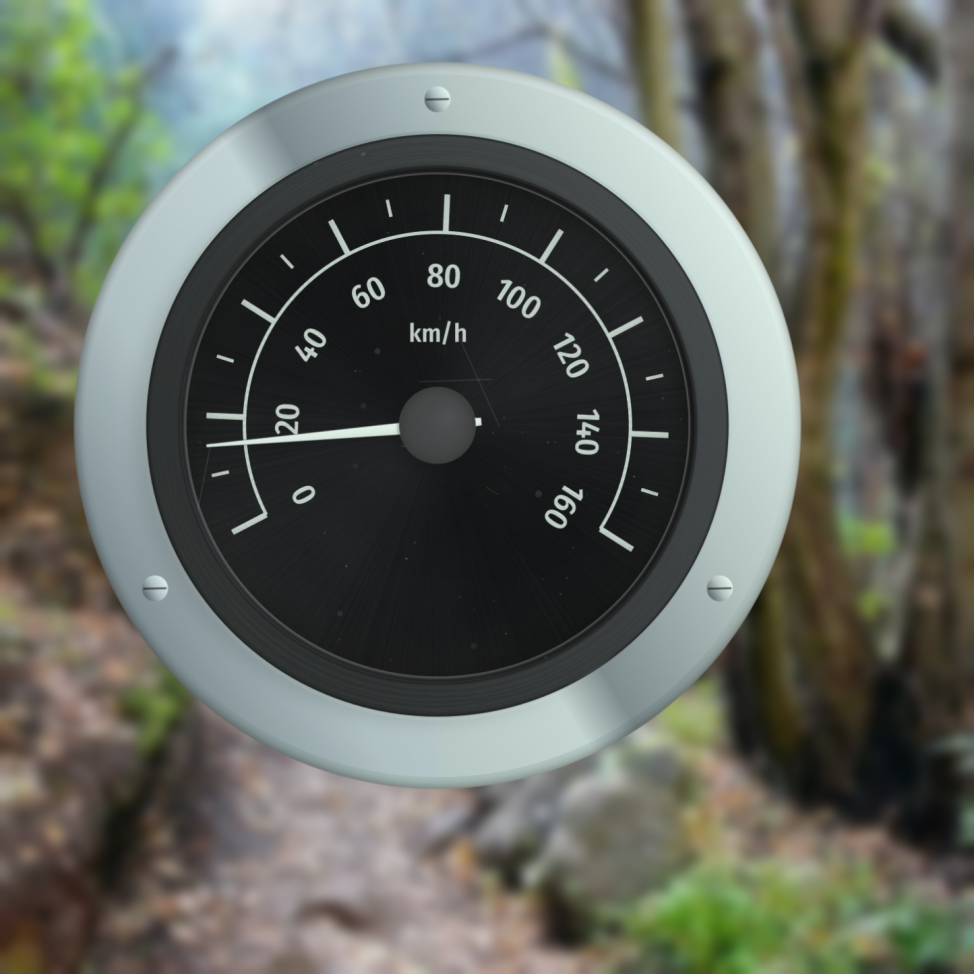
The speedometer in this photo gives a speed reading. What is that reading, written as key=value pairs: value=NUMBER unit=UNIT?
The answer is value=15 unit=km/h
